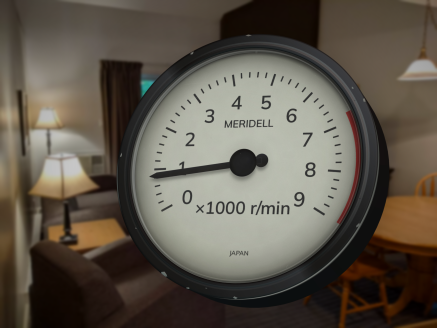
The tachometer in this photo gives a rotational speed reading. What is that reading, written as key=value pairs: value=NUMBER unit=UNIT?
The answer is value=800 unit=rpm
